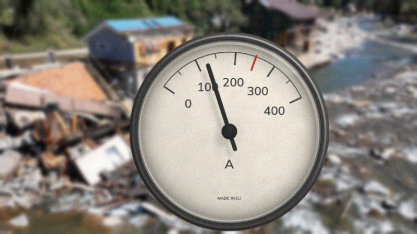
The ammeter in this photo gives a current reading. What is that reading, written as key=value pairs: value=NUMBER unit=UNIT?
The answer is value=125 unit=A
